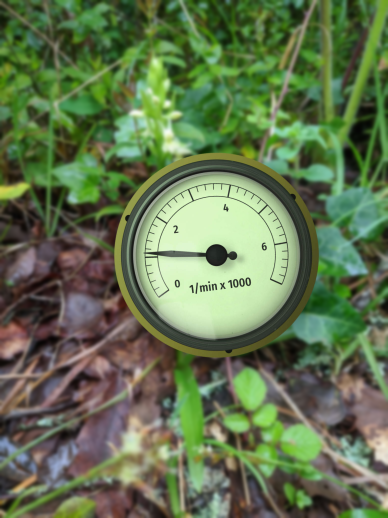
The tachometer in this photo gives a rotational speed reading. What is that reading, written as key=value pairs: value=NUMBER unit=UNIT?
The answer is value=1100 unit=rpm
